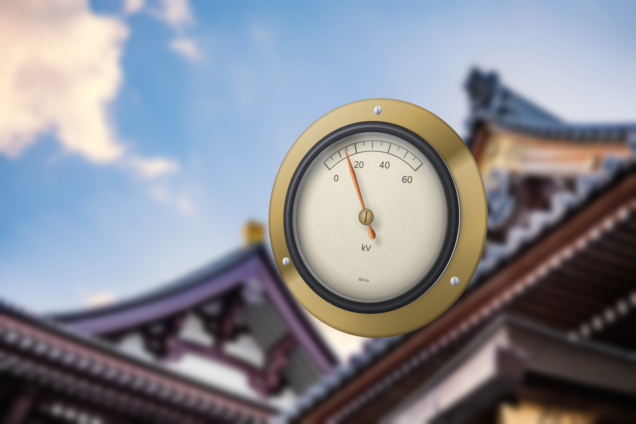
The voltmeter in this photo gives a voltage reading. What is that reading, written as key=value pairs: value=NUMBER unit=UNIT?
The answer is value=15 unit=kV
